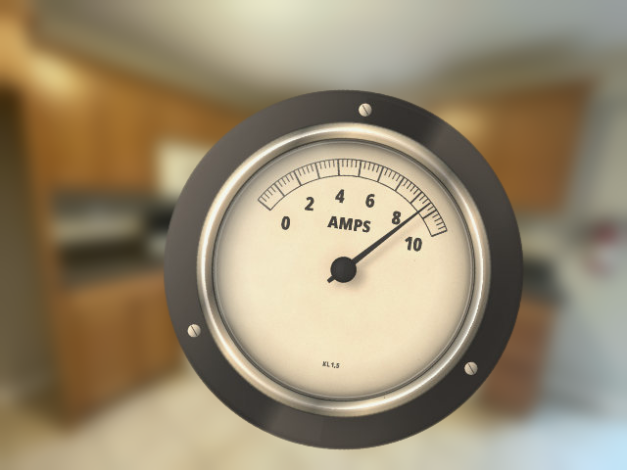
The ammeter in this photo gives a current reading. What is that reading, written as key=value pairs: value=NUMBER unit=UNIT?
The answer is value=8.6 unit=A
